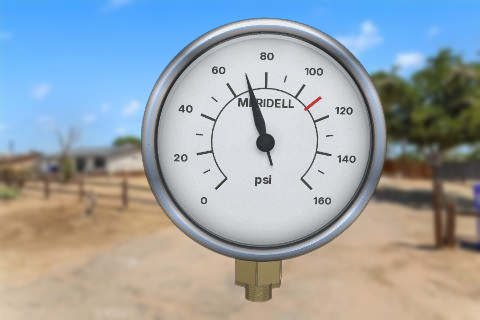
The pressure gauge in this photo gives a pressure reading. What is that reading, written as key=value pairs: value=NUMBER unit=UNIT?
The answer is value=70 unit=psi
